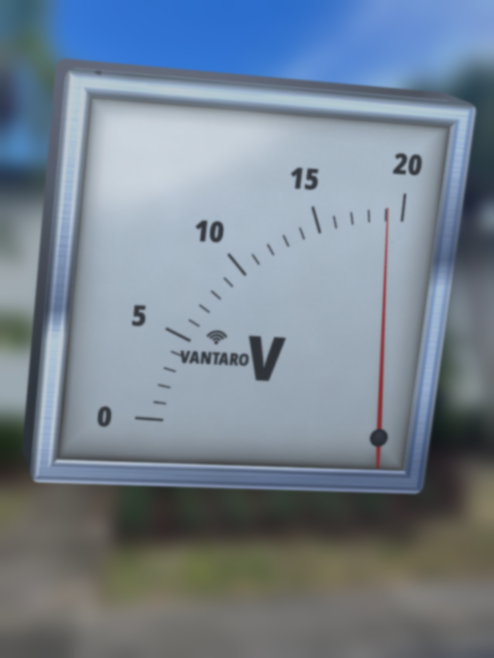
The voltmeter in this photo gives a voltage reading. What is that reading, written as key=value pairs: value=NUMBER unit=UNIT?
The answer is value=19 unit=V
